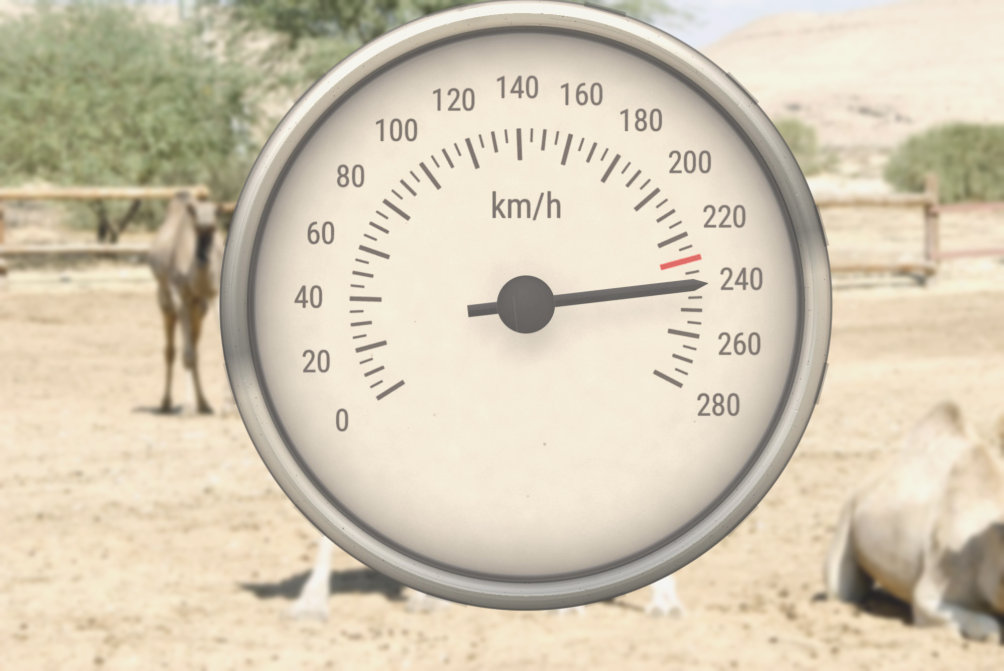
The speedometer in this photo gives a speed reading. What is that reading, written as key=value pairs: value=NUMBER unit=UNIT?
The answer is value=240 unit=km/h
